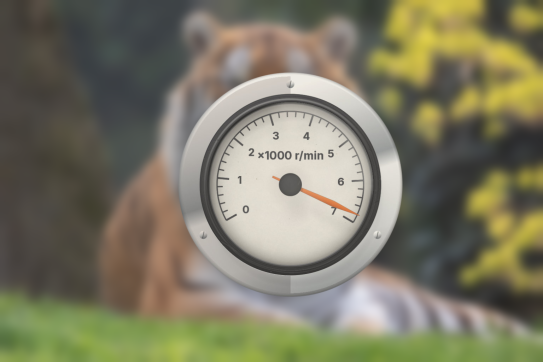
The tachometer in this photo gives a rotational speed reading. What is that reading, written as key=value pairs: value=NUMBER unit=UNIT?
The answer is value=6800 unit=rpm
